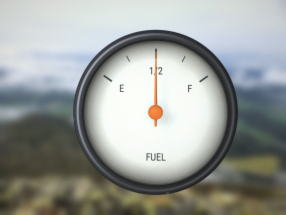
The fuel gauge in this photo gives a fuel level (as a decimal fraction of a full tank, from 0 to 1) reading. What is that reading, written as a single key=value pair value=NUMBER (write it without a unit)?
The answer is value=0.5
